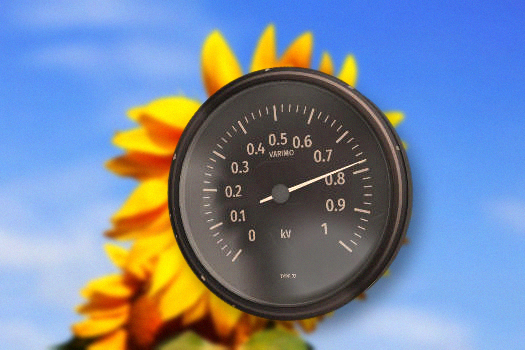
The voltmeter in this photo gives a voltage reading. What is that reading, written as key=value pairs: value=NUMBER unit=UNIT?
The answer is value=0.78 unit=kV
